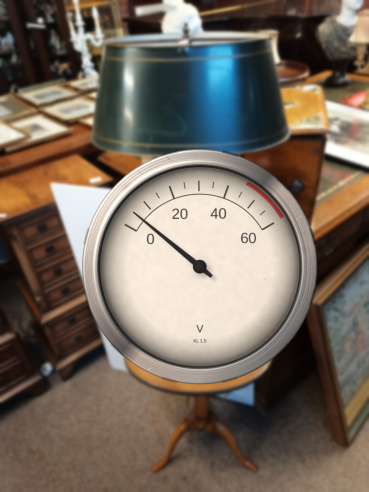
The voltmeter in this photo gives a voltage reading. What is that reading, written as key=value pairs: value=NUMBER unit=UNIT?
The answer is value=5 unit=V
